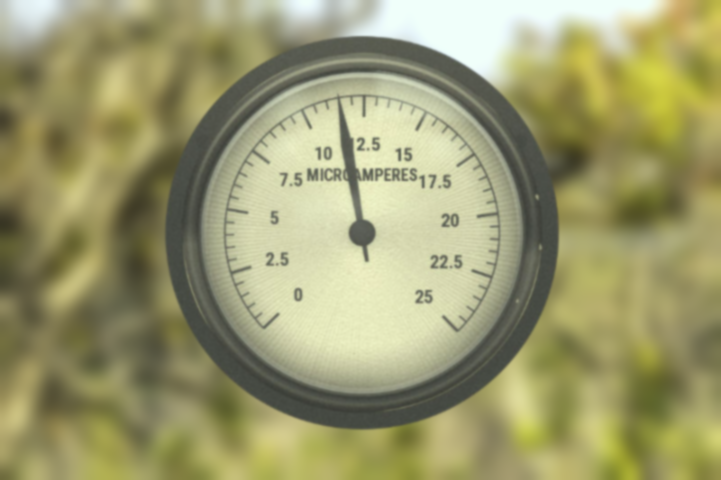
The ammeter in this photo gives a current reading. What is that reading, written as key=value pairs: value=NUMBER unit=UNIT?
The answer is value=11.5 unit=µA
